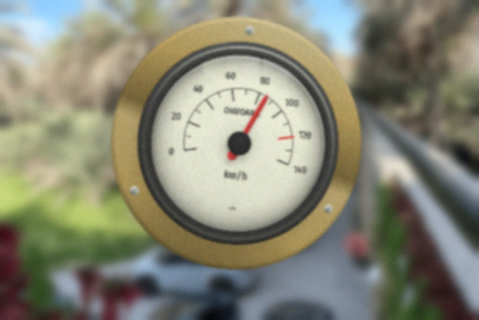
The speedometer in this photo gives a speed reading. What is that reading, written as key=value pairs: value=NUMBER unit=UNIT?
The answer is value=85 unit=km/h
